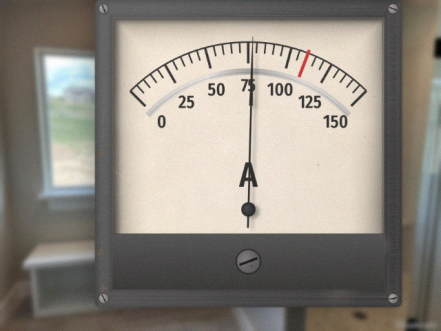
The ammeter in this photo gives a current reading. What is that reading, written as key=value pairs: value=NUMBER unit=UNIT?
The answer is value=77.5 unit=A
